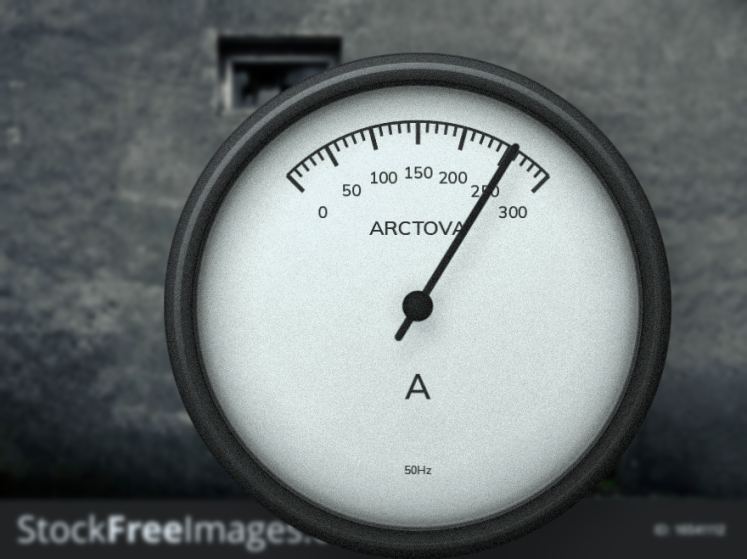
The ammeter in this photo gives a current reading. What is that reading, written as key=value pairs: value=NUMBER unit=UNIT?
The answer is value=255 unit=A
